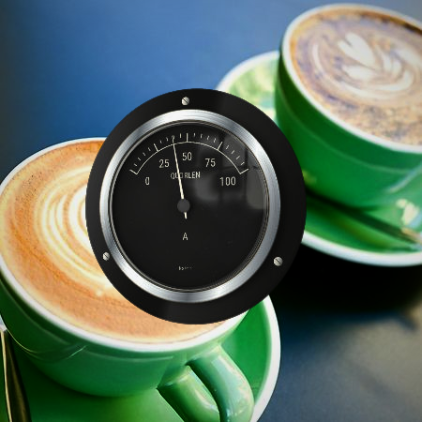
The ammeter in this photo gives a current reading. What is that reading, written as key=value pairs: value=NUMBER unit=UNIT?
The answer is value=40 unit=A
